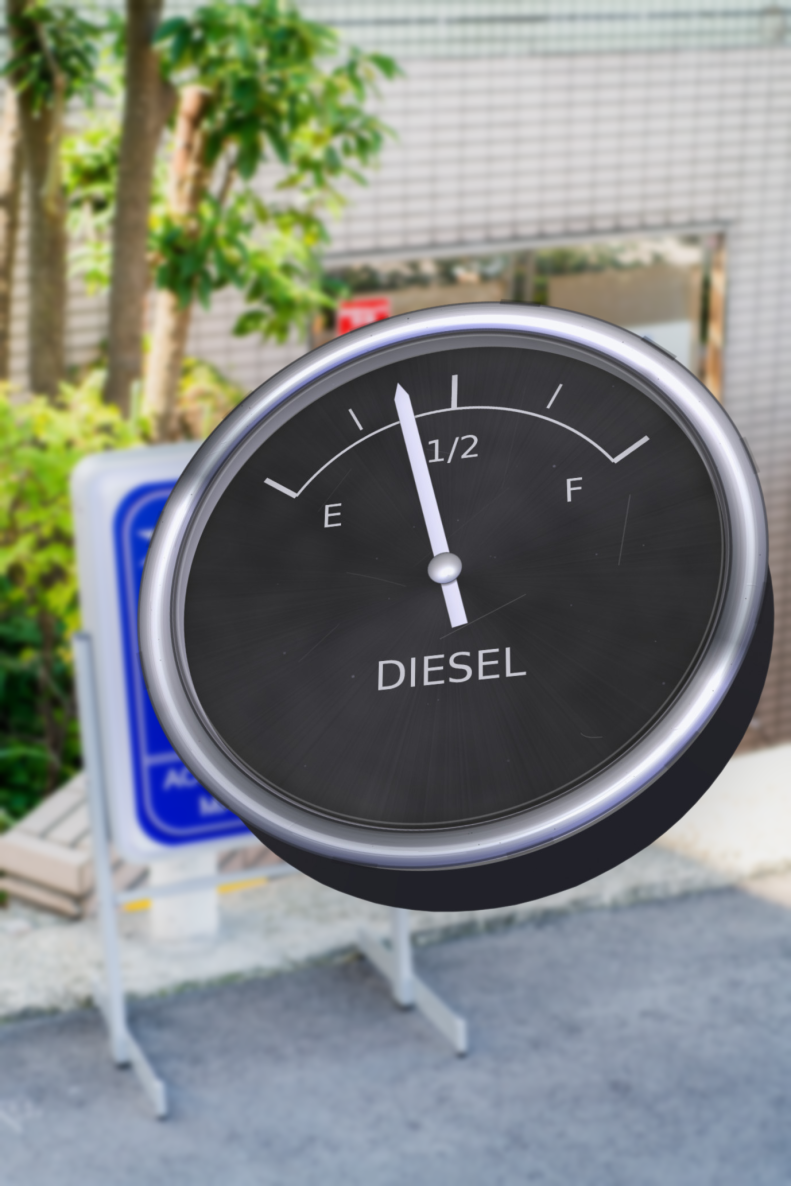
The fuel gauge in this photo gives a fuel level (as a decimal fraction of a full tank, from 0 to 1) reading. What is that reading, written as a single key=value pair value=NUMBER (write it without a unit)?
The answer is value=0.375
